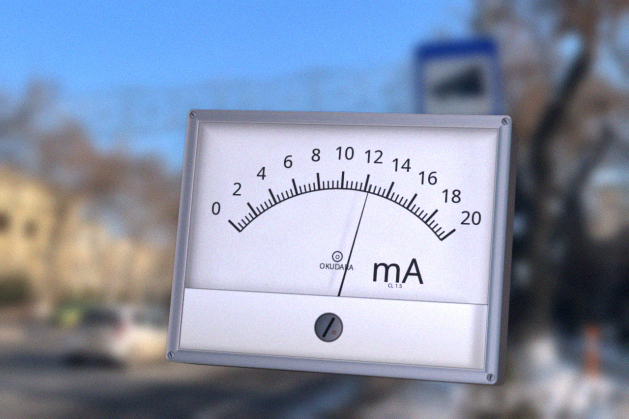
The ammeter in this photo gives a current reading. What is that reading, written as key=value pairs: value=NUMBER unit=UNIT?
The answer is value=12.4 unit=mA
